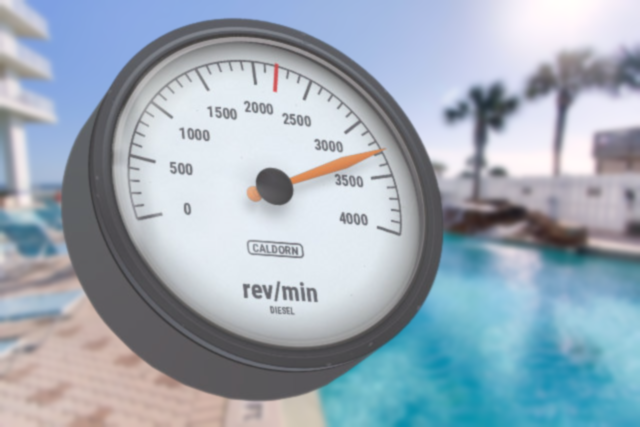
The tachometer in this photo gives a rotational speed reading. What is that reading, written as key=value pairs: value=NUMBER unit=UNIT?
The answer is value=3300 unit=rpm
